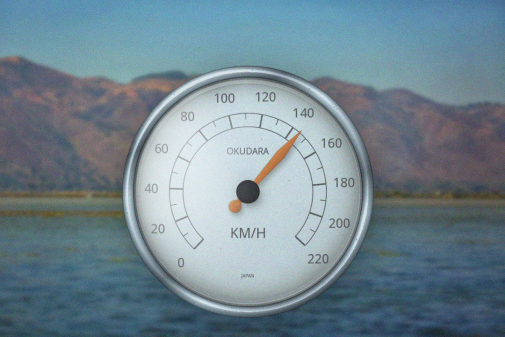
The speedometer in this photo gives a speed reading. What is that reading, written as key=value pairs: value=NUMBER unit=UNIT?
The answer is value=145 unit=km/h
